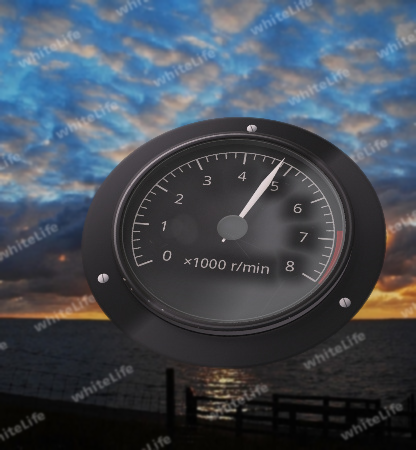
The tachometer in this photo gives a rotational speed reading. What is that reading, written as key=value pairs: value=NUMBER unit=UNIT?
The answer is value=4800 unit=rpm
